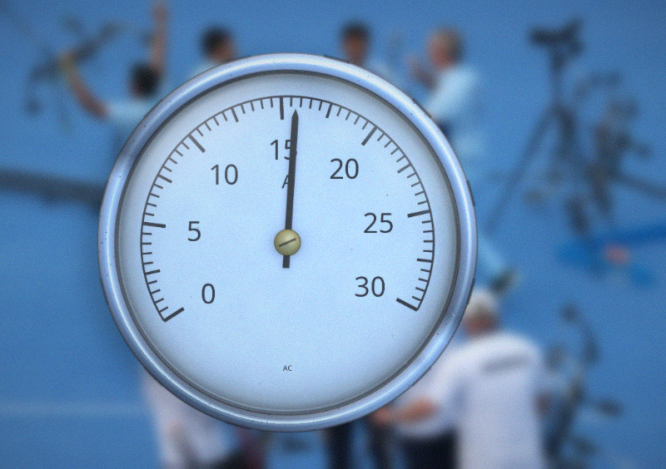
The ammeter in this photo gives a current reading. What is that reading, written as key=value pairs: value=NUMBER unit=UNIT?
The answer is value=15.75 unit=A
